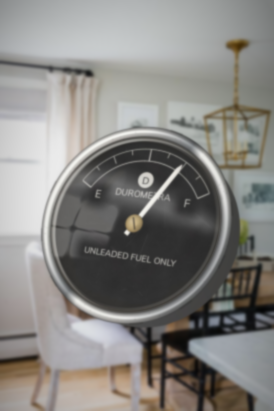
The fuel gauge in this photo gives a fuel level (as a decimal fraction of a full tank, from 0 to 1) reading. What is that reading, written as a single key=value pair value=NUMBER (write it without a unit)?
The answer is value=0.75
